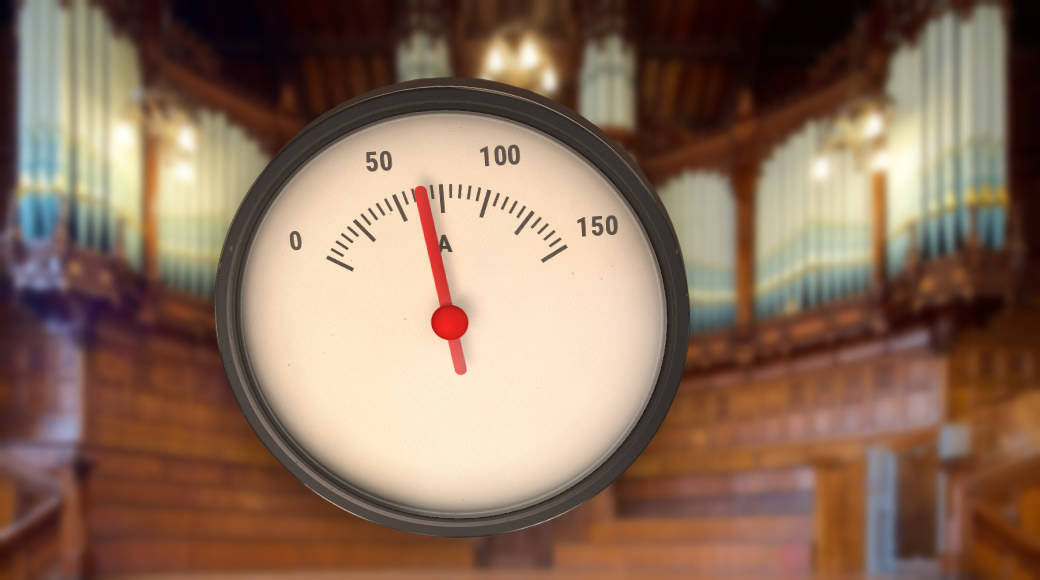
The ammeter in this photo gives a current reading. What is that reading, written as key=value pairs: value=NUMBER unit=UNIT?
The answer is value=65 unit=A
